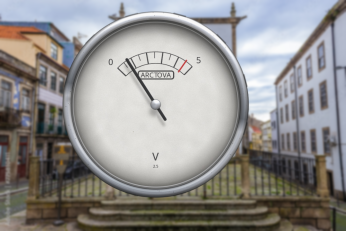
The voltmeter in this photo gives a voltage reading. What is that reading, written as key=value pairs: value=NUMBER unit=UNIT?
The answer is value=0.75 unit=V
